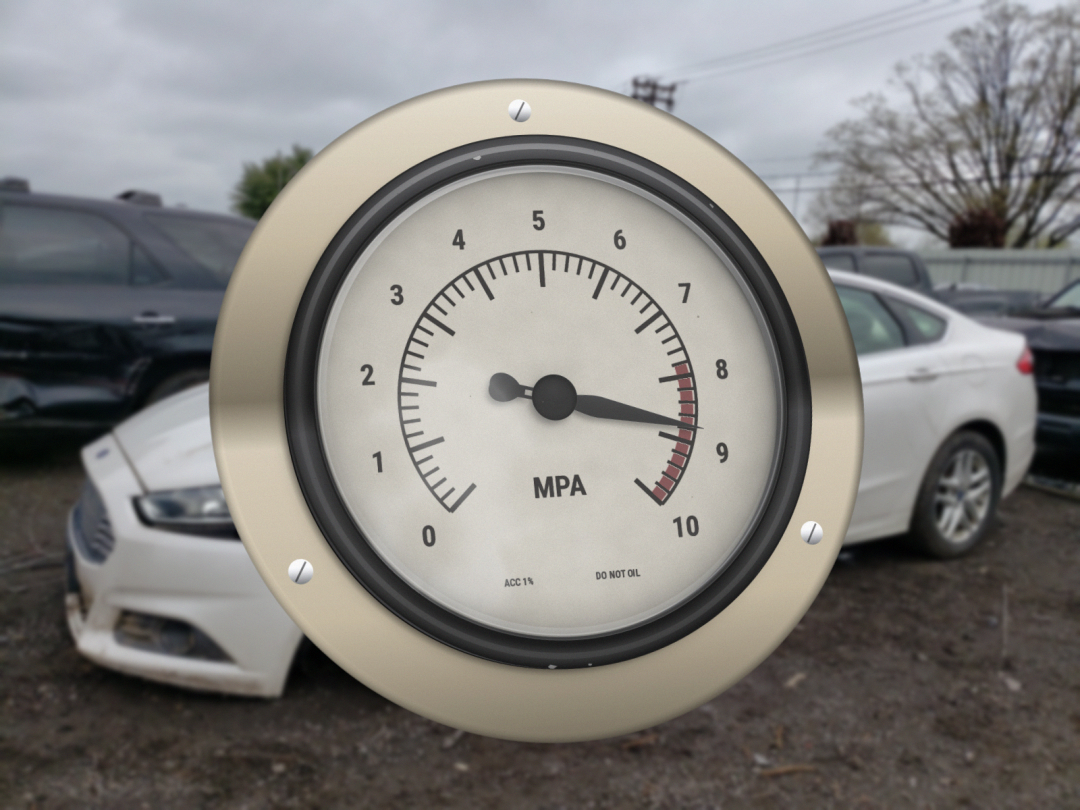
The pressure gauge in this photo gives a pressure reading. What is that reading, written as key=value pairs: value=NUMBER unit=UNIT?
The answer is value=8.8 unit=MPa
